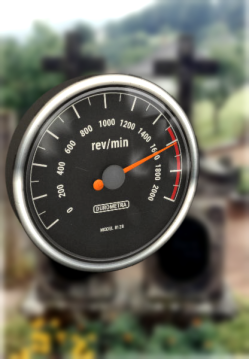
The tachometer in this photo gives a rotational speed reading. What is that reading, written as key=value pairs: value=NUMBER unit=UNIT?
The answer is value=1600 unit=rpm
